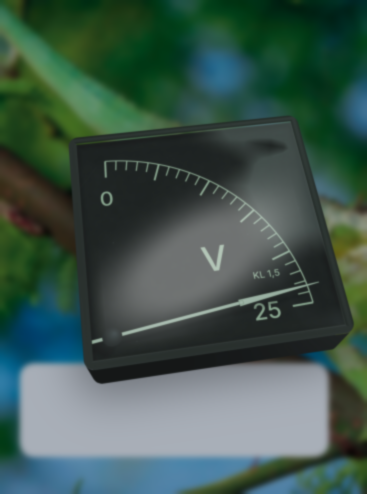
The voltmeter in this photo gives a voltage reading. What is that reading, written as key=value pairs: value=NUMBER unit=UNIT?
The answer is value=23.5 unit=V
